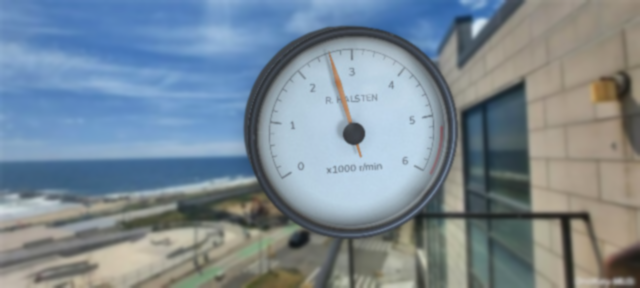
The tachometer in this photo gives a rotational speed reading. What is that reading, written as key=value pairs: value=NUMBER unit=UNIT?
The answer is value=2600 unit=rpm
